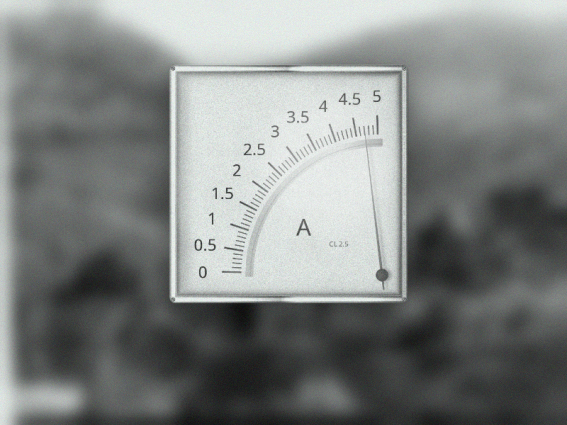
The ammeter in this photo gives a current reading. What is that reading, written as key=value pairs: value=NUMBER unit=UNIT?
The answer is value=4.7 unit=A
